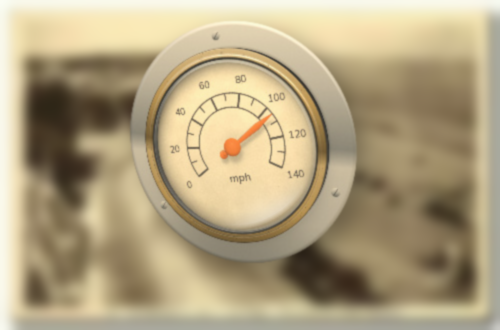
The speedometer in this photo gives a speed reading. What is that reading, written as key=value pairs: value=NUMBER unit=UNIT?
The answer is value=105 unit=mph
